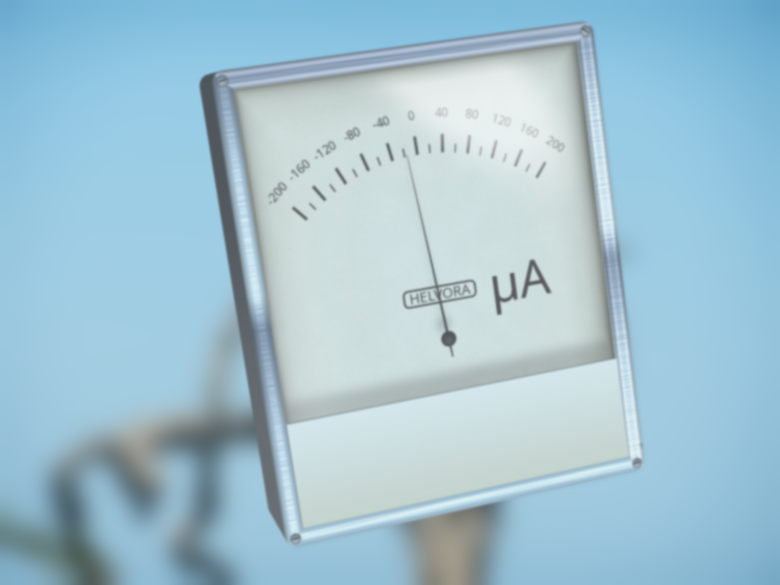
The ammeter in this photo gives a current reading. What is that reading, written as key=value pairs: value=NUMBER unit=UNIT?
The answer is value=-20 unit=µA
